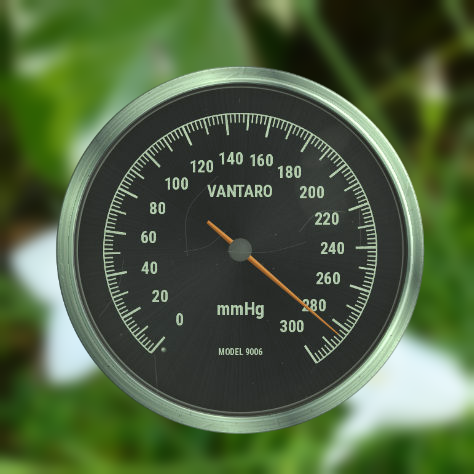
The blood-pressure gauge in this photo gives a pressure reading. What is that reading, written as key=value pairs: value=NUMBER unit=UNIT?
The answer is value=284 unit=mmHg
